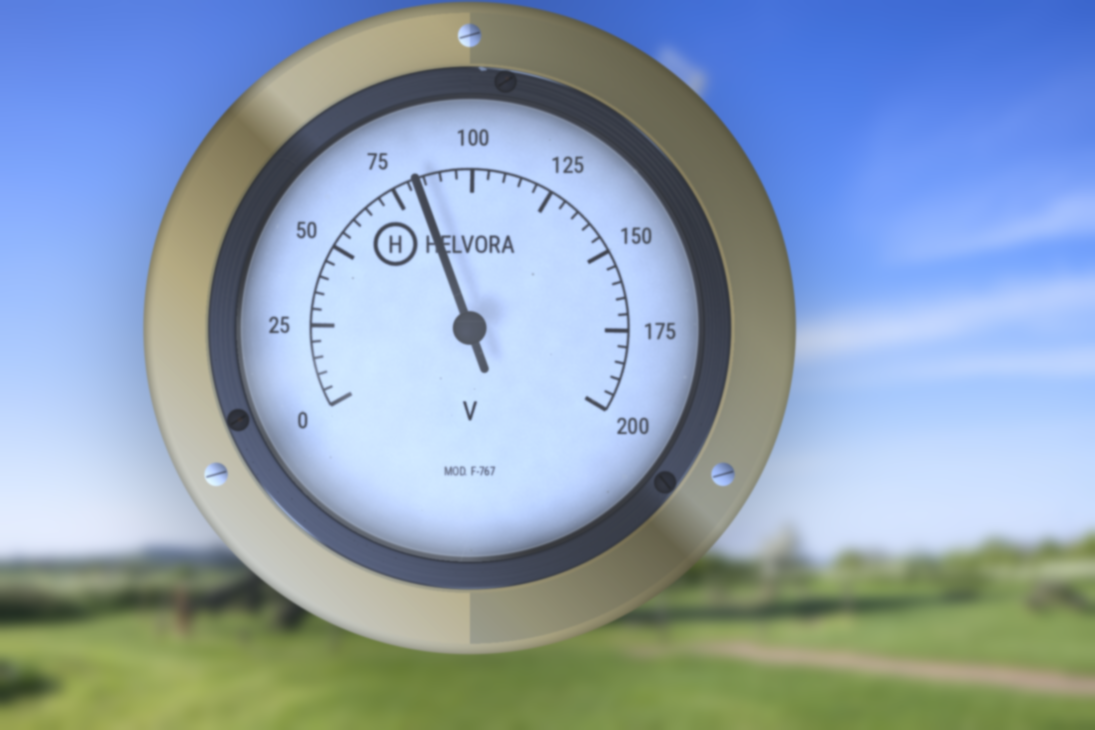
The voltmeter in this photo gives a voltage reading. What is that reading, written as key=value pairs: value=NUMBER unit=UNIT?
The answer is value=82.5 unit=V
